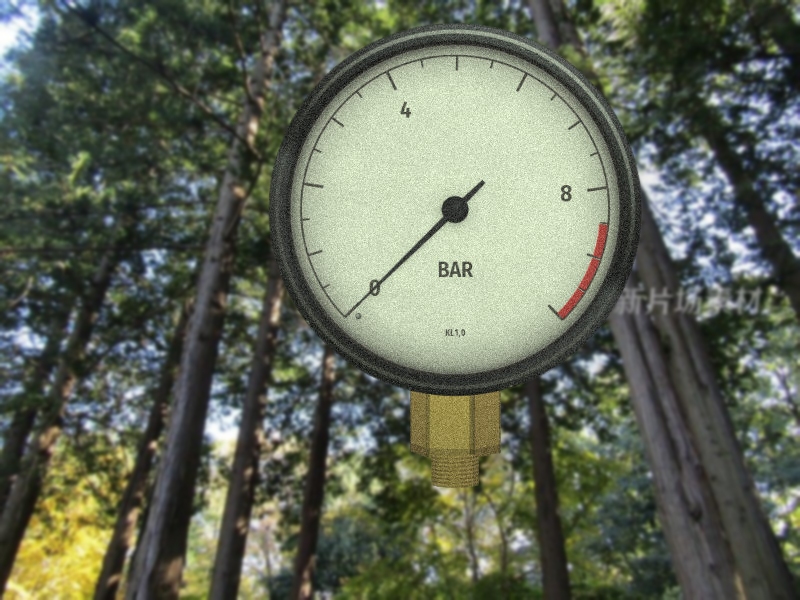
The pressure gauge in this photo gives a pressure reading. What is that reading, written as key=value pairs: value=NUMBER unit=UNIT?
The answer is value=0 unit=bar
